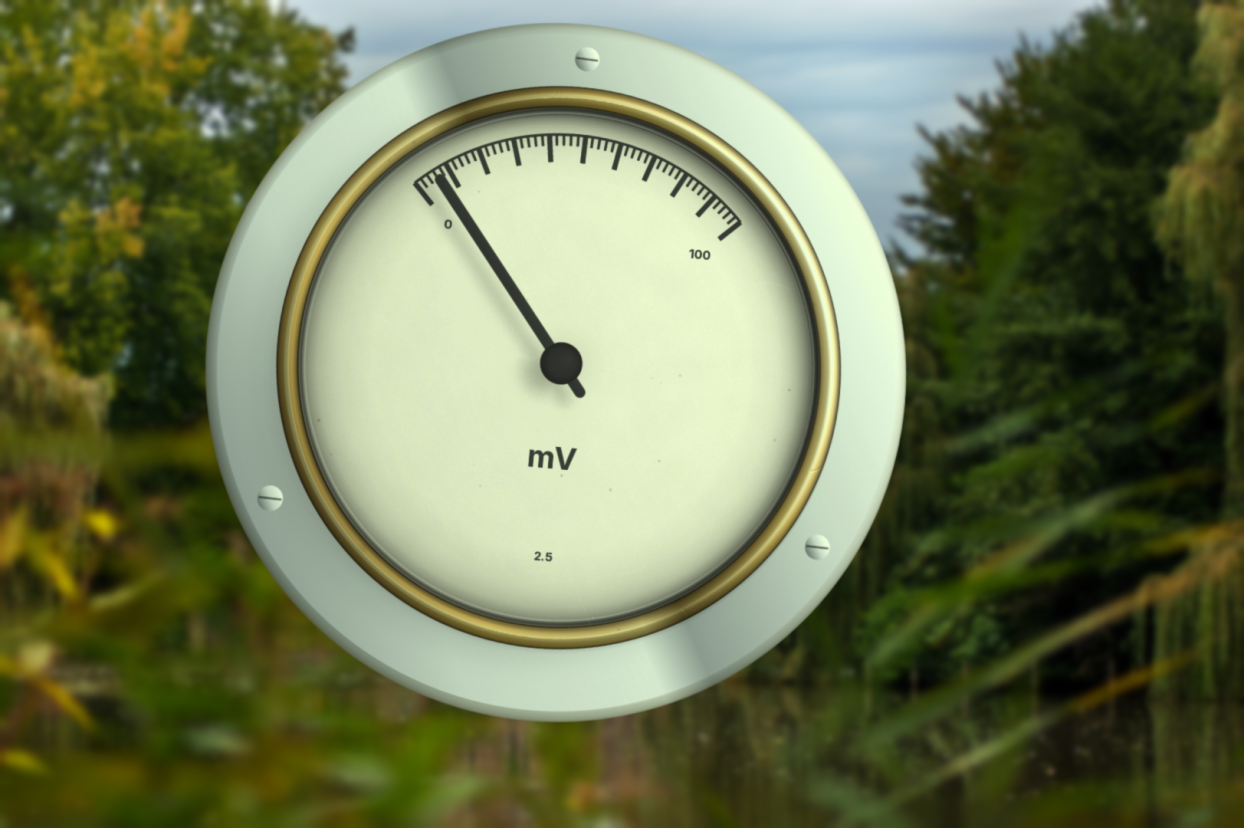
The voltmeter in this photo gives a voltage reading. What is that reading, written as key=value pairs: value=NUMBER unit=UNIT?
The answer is value=6 unit=mV
